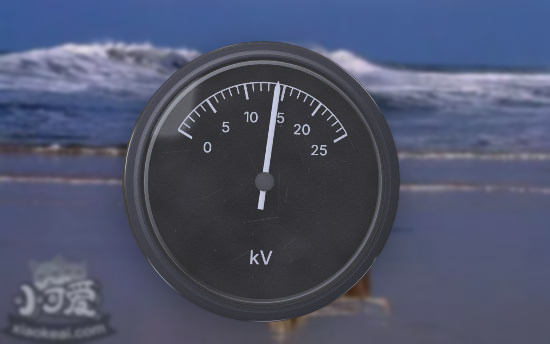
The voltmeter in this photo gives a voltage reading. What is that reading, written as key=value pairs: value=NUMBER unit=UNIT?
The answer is value=14 unit=kV
